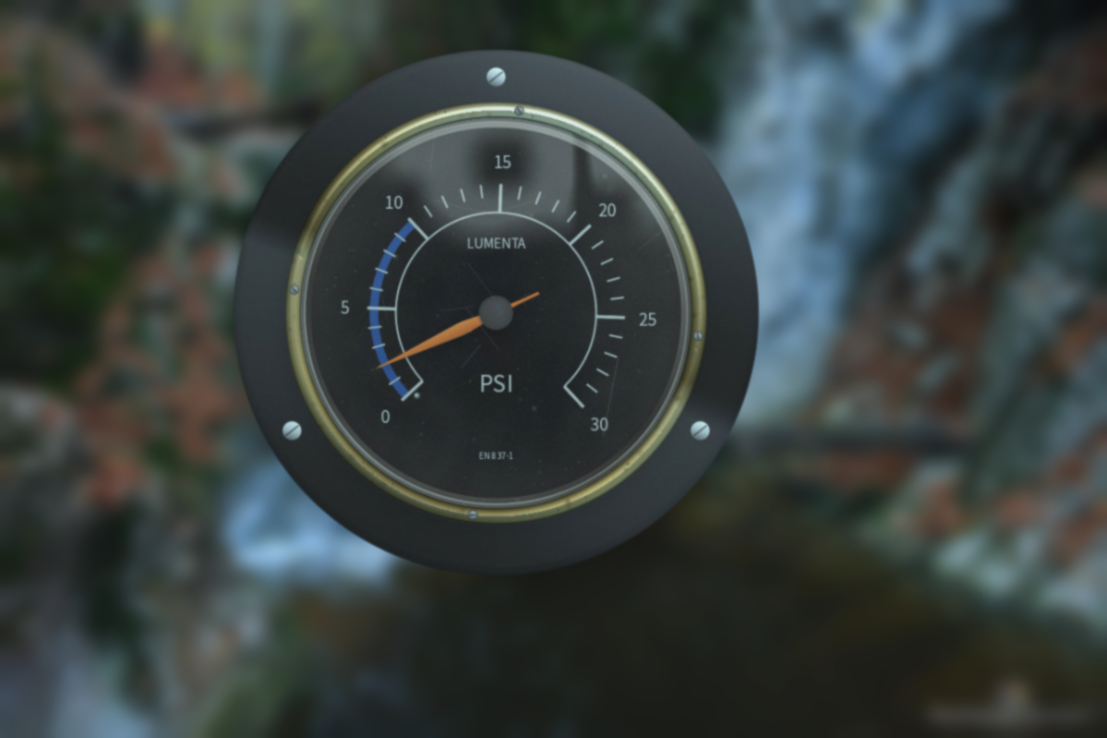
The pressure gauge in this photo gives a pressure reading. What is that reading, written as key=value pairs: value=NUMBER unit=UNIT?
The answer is value=2 unit=psi
